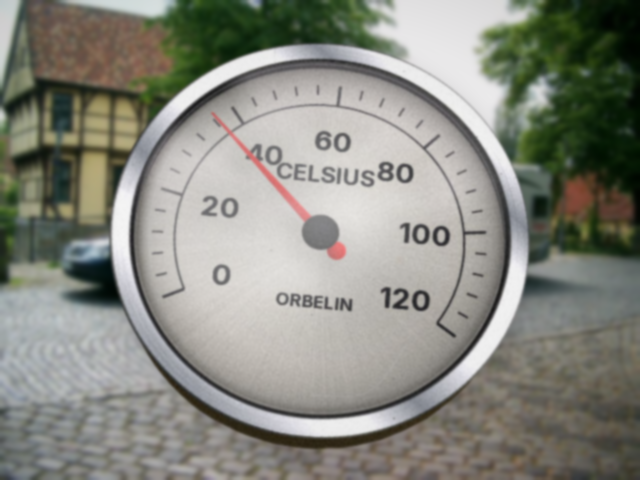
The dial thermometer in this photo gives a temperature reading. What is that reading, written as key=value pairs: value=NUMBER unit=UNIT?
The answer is value=36 unit=°C
